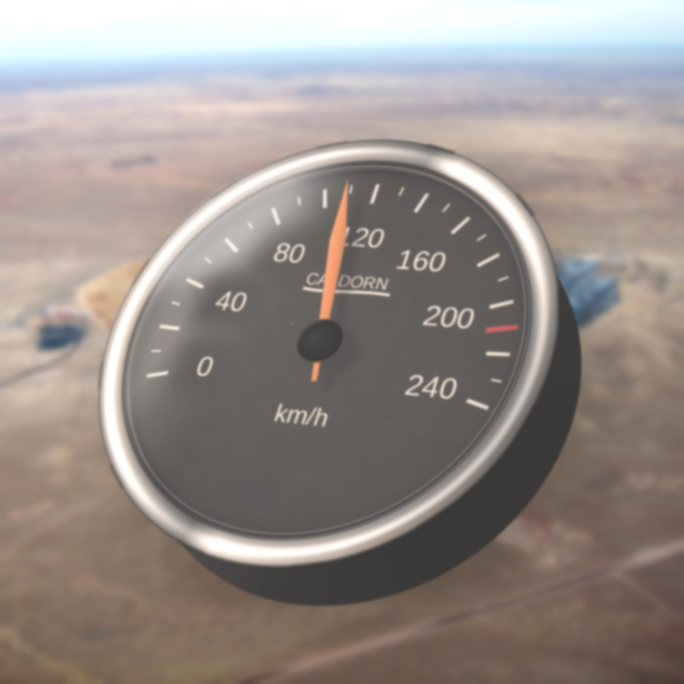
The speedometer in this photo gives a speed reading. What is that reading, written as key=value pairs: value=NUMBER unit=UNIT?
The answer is value=110 unit=km/h
